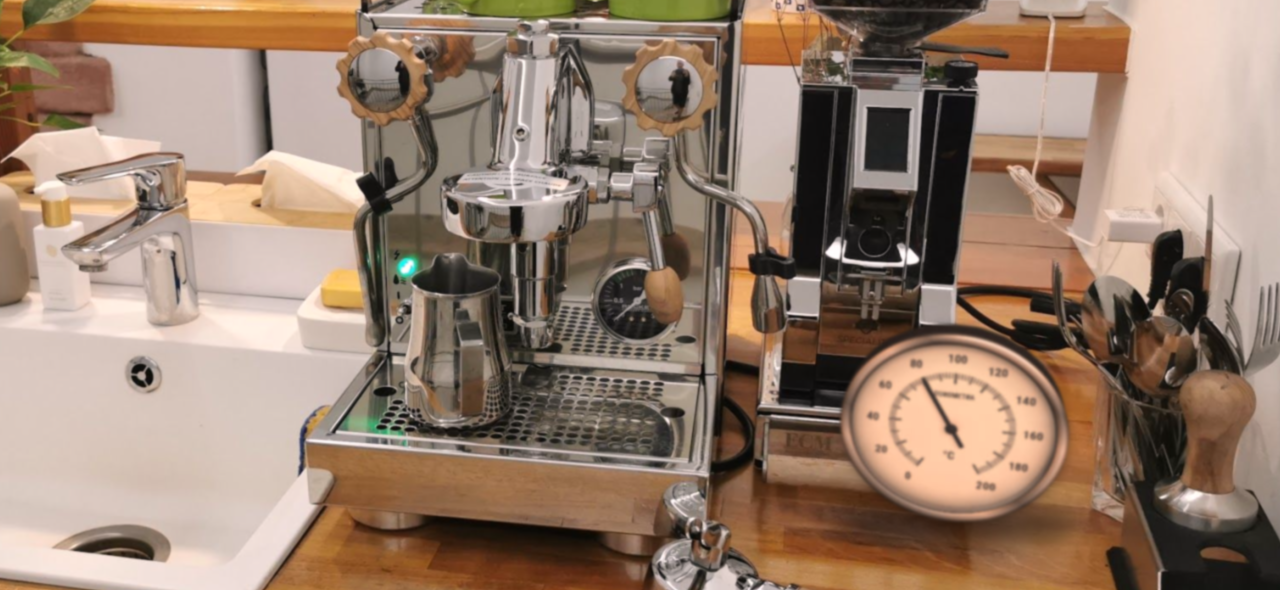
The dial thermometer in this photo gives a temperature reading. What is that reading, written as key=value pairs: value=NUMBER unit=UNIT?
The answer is value=80 unit=°C
